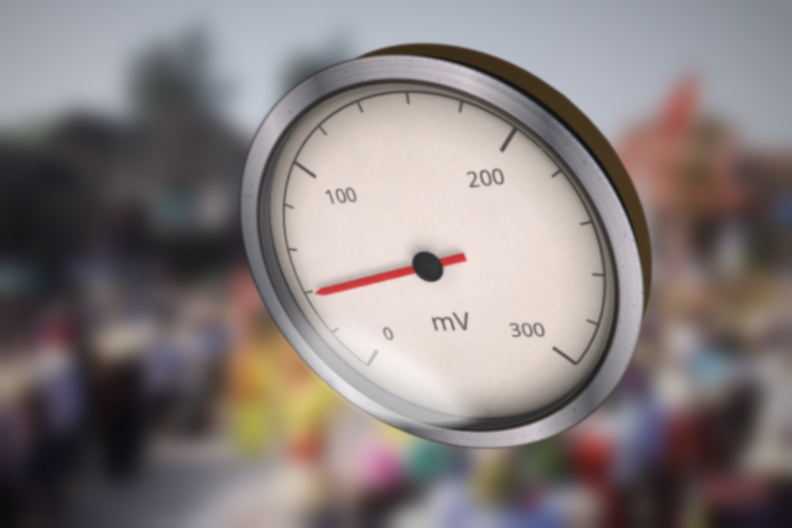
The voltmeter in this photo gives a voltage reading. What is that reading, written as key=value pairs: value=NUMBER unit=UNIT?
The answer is value=40 unit=mV
